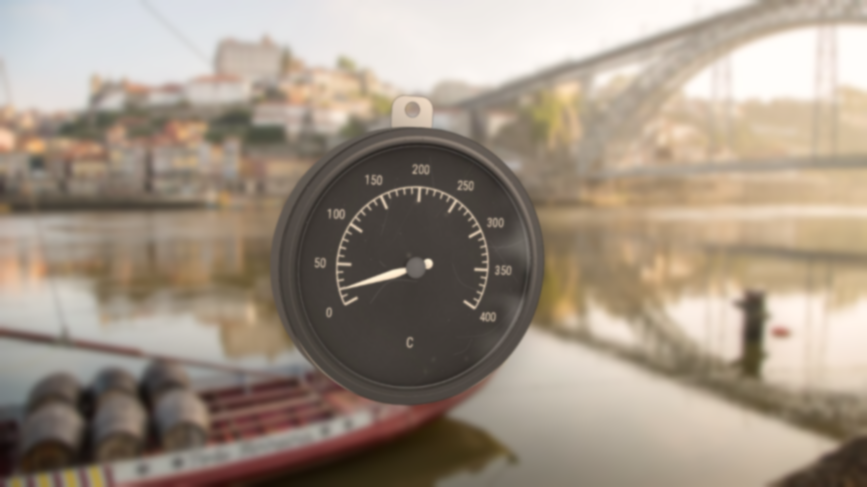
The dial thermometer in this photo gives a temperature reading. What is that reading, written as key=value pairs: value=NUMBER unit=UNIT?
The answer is value=20 unit=°C
